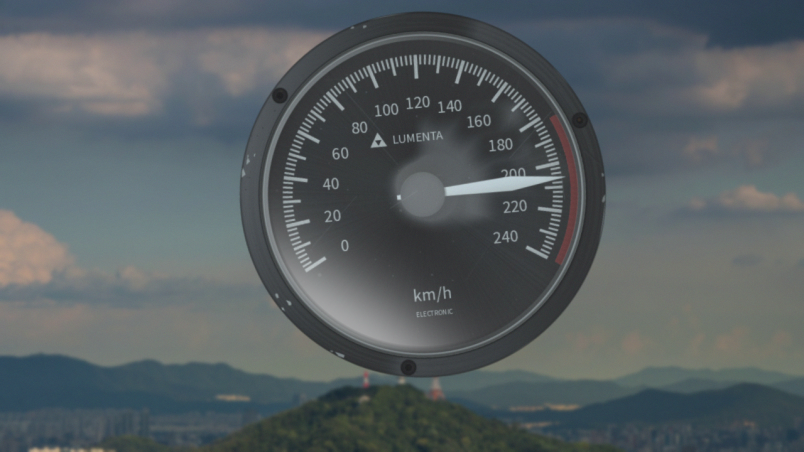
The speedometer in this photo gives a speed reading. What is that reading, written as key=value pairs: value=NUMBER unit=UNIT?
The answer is value=206 unit=km/h
